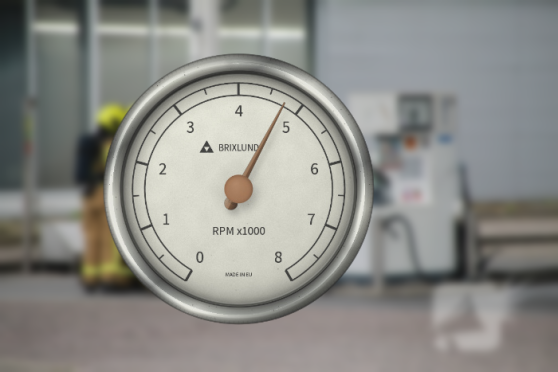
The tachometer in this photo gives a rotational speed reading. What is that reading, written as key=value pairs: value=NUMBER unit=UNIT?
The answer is value=4750 unit=rpm
